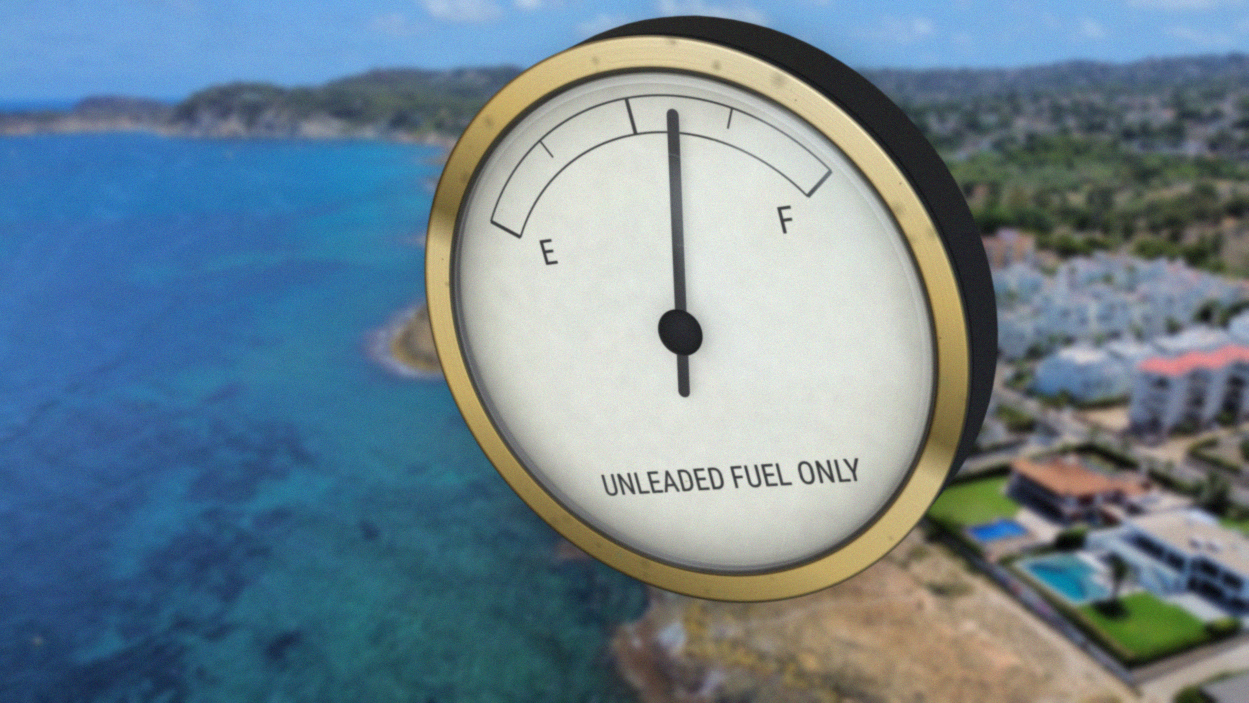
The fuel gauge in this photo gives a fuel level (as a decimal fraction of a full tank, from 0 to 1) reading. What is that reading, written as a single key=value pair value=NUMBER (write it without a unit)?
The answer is value=0.625
